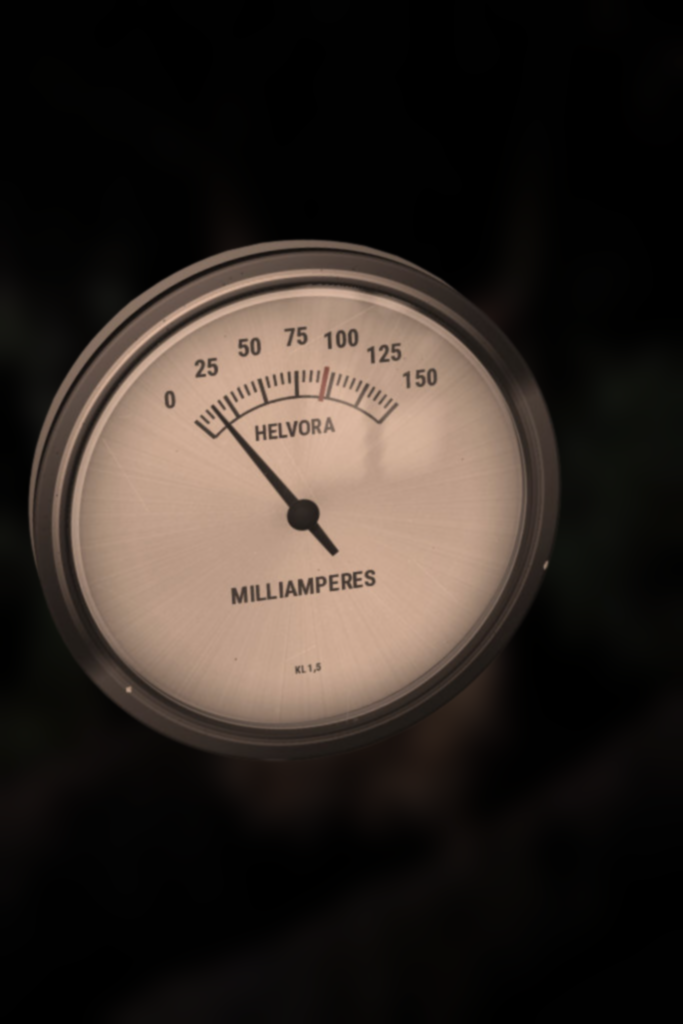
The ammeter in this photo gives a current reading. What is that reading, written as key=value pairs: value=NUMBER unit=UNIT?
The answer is value=15 unit=mA
